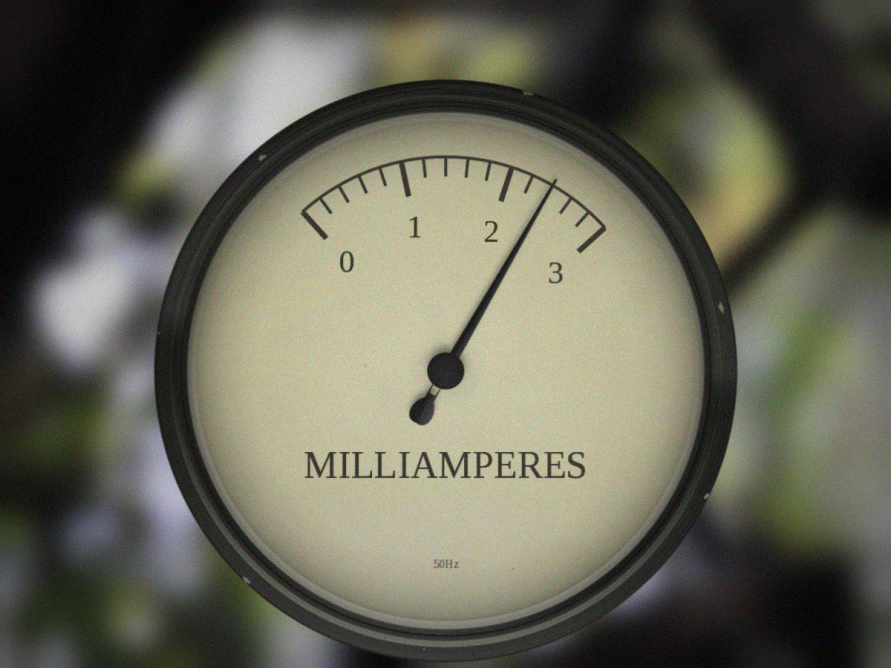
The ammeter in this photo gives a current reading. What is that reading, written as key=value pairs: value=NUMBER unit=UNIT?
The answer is value=2.4 unit=mA
